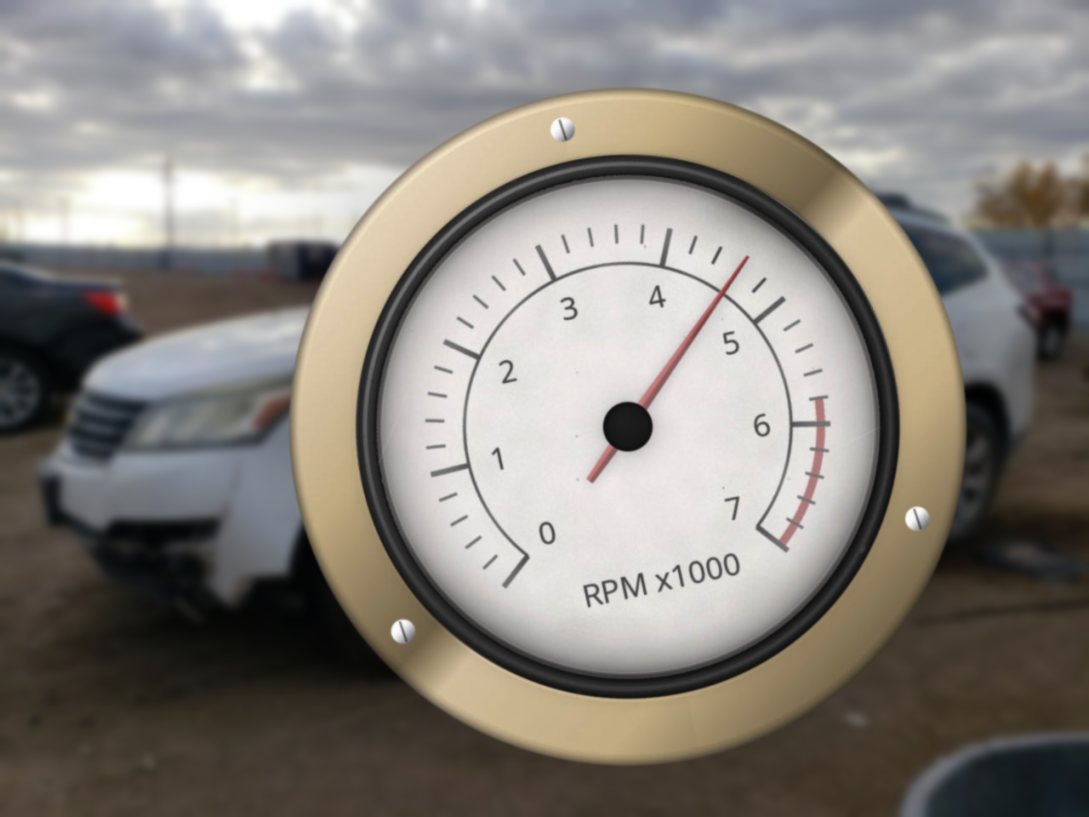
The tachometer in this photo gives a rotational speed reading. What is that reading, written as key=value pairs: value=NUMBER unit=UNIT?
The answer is value=4600 unit=rpm
